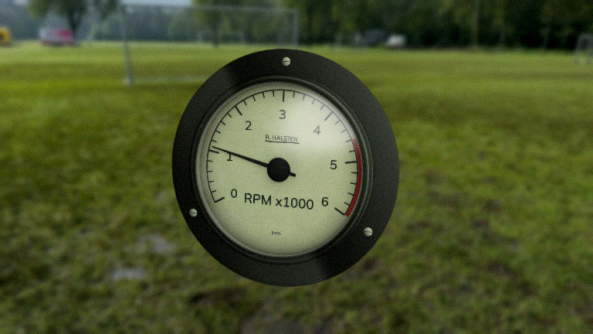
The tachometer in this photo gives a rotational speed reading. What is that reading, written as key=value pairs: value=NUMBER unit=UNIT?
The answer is value=1100 unit=rpm
